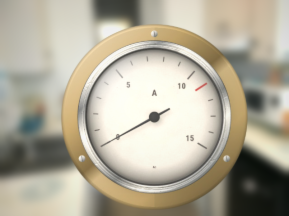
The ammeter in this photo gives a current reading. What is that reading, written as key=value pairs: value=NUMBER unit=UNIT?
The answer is value=0 unit=A
